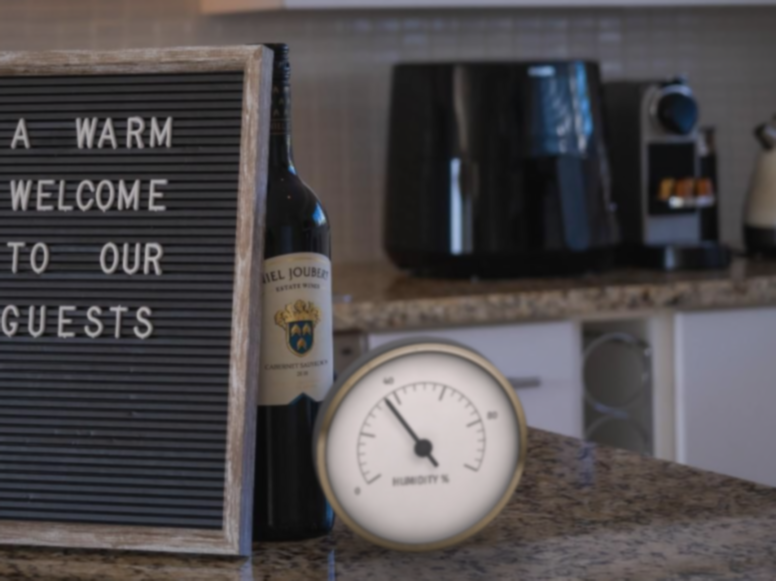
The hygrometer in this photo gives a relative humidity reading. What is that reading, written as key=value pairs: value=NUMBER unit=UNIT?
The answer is value=36 unit=%
